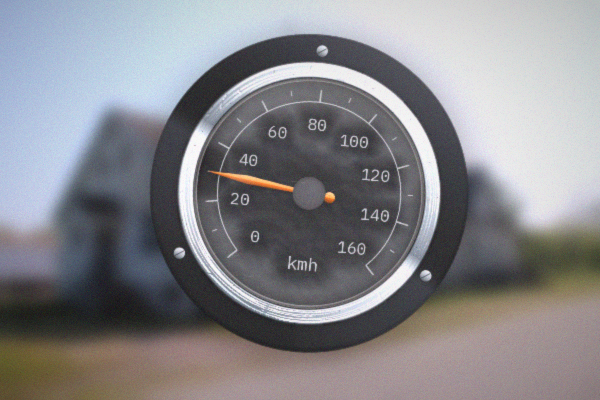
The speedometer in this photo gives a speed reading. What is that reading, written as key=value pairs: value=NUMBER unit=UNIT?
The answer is value=30 unit=km/h
